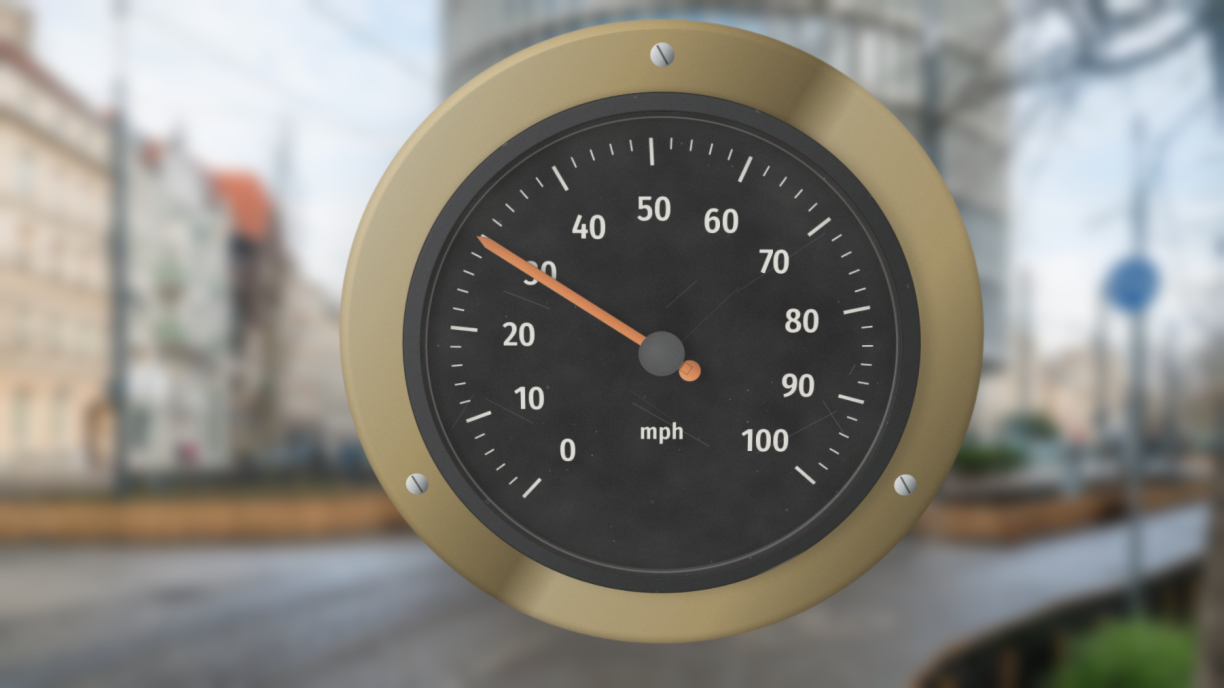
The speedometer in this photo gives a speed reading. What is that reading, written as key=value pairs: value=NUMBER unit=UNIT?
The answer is value=30 unit=mph
